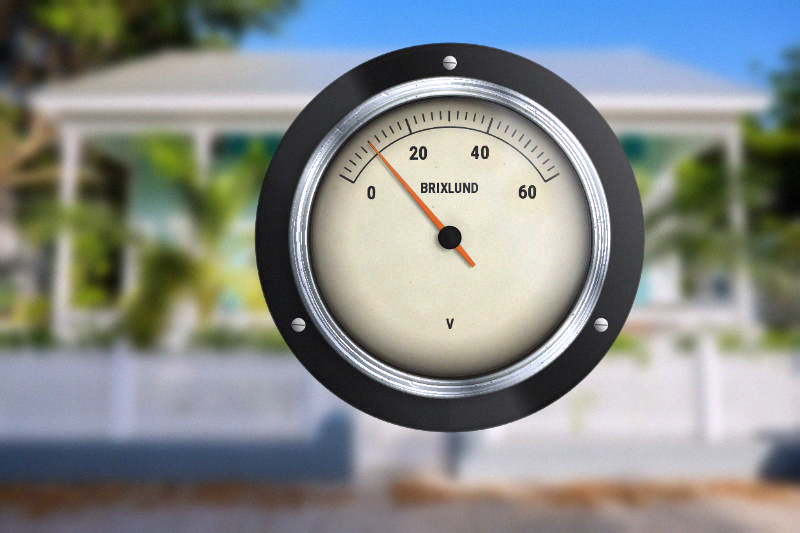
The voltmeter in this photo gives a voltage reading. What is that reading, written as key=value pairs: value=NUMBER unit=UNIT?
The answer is value=10 unit=V
